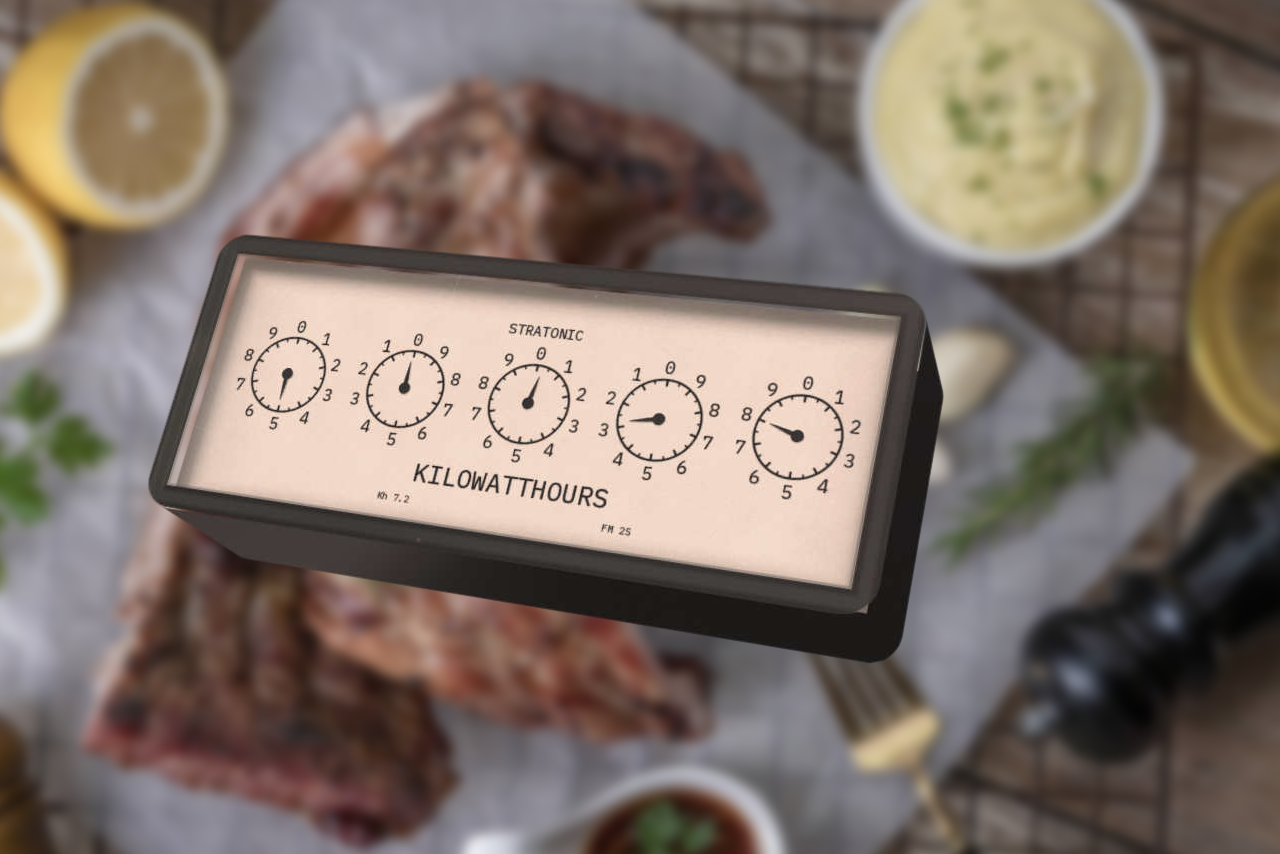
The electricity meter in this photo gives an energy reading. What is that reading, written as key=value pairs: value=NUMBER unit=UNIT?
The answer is value=50028 unit=kWh
